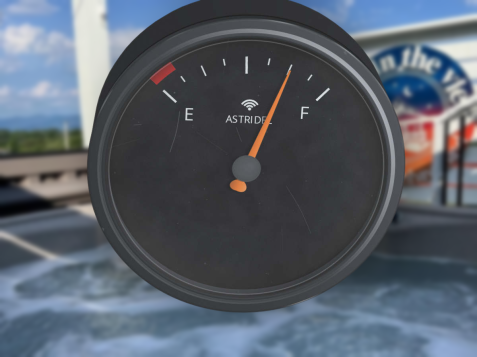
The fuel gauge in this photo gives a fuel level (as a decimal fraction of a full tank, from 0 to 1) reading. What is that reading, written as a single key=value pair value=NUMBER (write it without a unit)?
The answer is value=0.75
